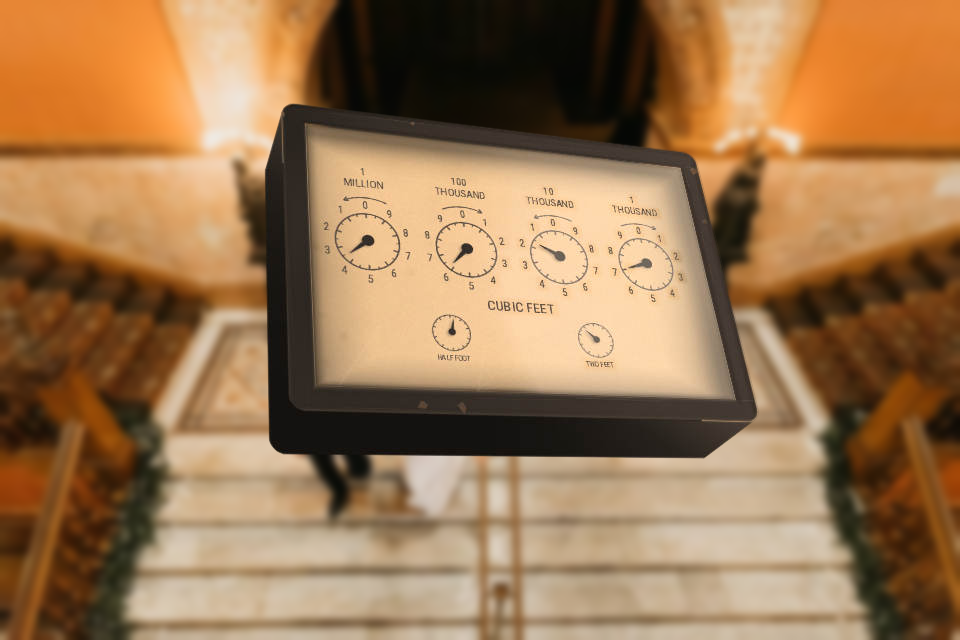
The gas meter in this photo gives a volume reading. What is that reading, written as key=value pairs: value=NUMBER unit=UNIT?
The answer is value=361700 unit=ft³
